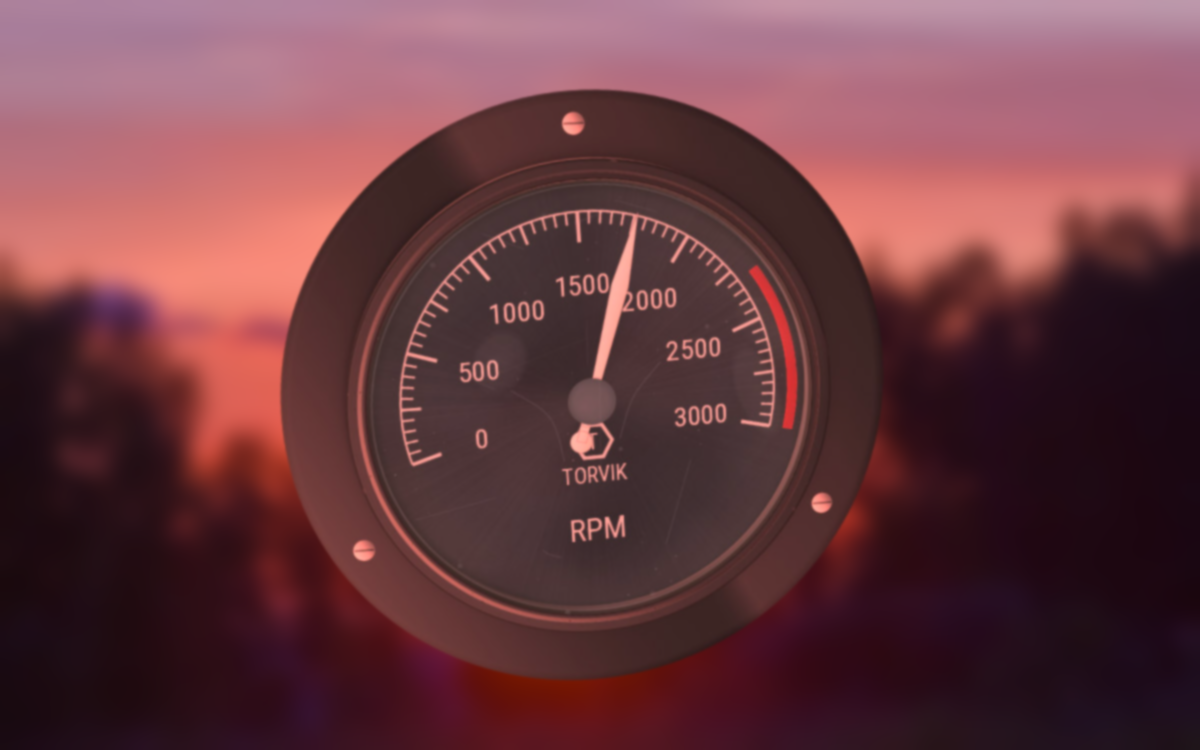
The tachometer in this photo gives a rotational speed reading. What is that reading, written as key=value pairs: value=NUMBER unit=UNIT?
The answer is value=1750 unit=rpm
